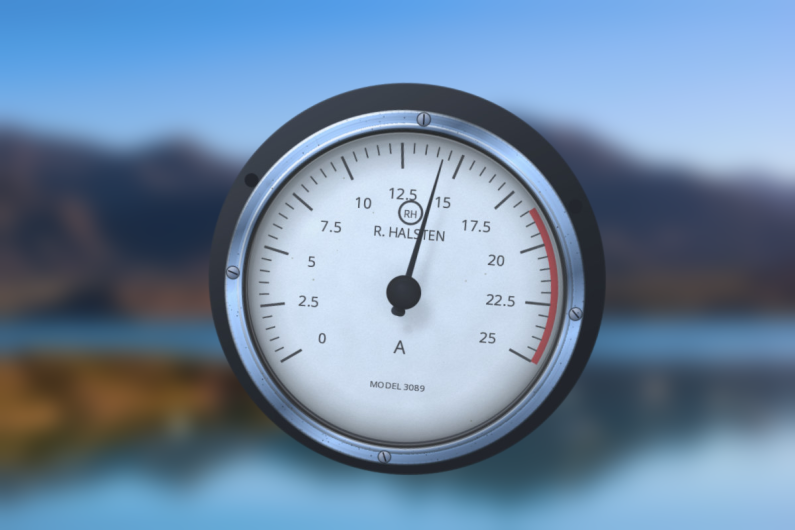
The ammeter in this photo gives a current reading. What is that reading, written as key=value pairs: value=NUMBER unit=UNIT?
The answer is value=14.25 unit=A
